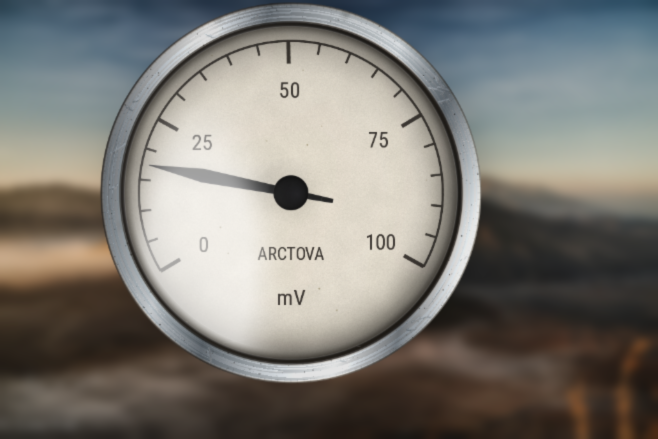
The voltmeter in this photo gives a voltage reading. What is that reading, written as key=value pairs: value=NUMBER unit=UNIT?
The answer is value=17.5 unit=mV
